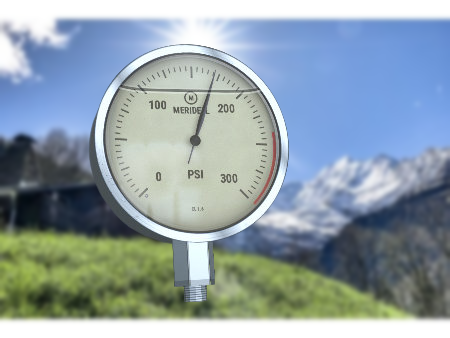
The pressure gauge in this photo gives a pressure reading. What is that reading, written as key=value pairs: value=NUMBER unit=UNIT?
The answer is value=170 unit=psi
